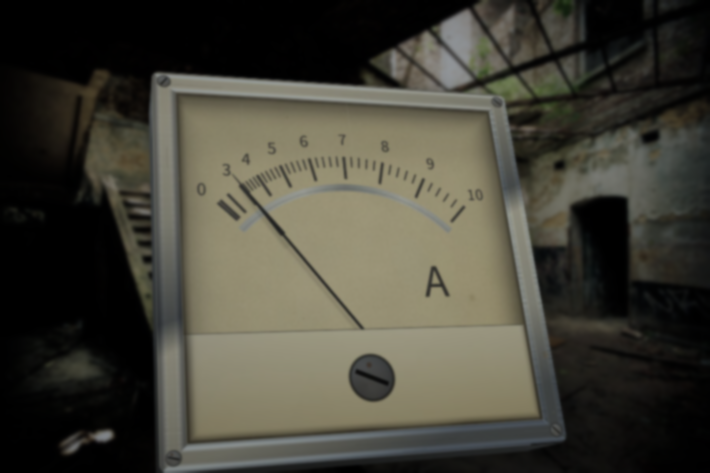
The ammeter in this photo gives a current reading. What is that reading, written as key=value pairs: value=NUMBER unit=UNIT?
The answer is value=3 unit=A
